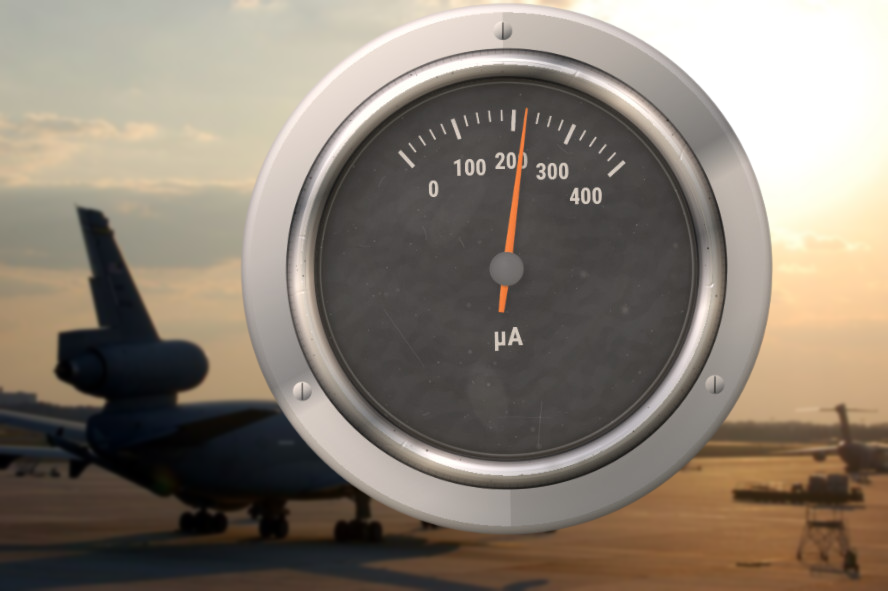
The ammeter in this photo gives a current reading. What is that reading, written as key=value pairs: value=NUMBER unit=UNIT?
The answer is value=220 unit=µA
